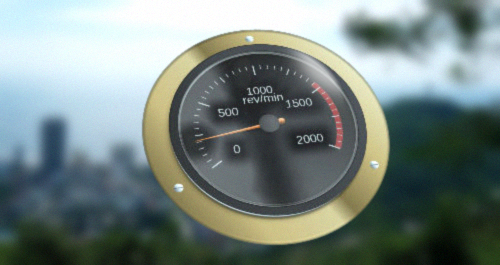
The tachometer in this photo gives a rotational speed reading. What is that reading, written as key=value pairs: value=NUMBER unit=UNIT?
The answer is value=200 unit=rpm
